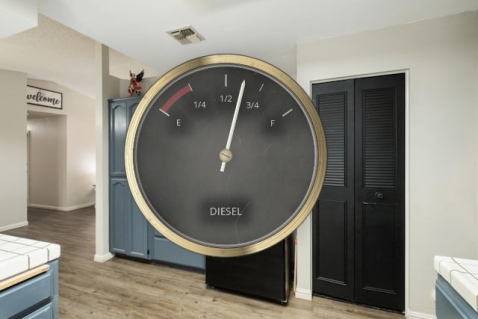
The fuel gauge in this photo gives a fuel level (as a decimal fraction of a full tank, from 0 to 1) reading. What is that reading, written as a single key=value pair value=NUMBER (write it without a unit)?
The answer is value=0.625
